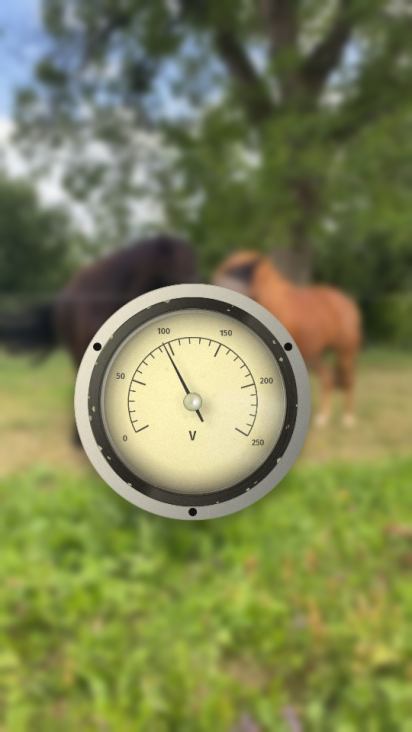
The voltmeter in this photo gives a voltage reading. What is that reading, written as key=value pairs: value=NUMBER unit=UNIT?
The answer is value=95 unit=V
